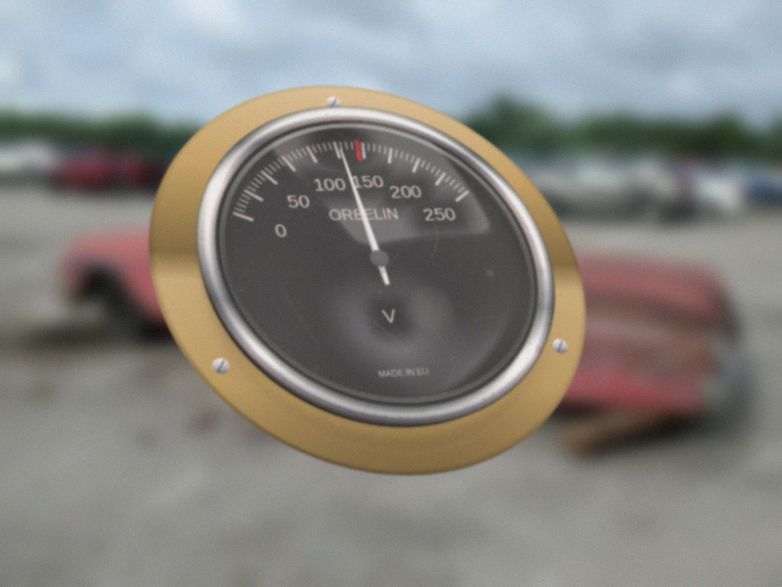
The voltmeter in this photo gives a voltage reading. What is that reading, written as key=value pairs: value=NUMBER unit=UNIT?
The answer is value=125 unit=V
